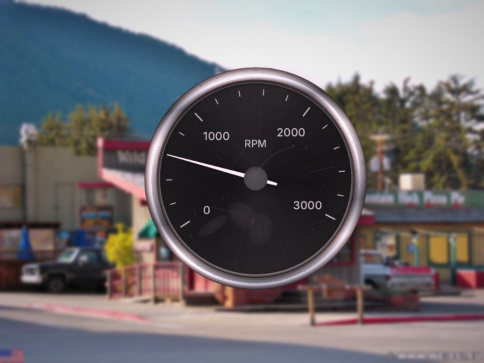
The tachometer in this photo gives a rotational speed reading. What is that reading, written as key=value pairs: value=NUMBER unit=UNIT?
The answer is value=600 unit=rpm
